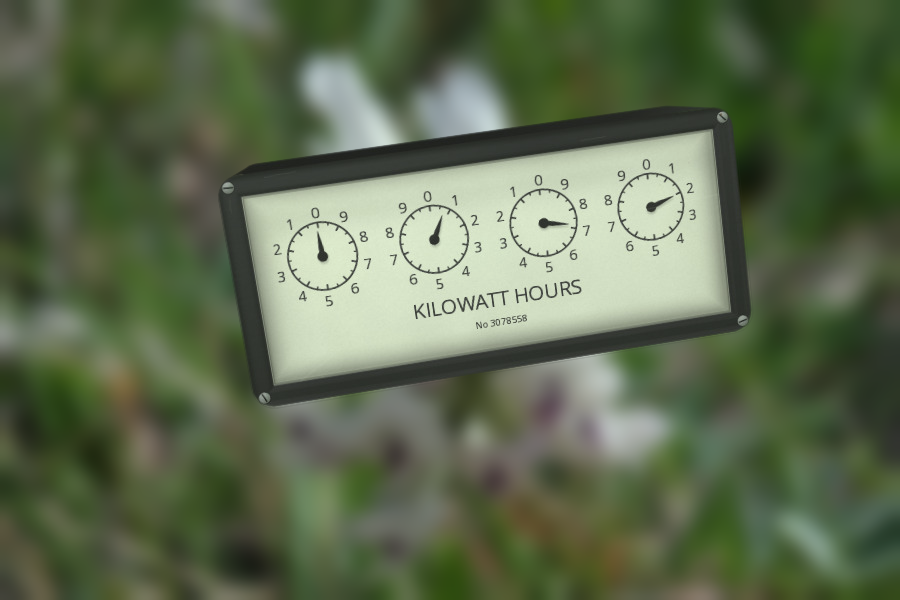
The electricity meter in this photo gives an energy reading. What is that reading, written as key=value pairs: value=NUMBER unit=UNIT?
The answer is value=72 unit=kWh
